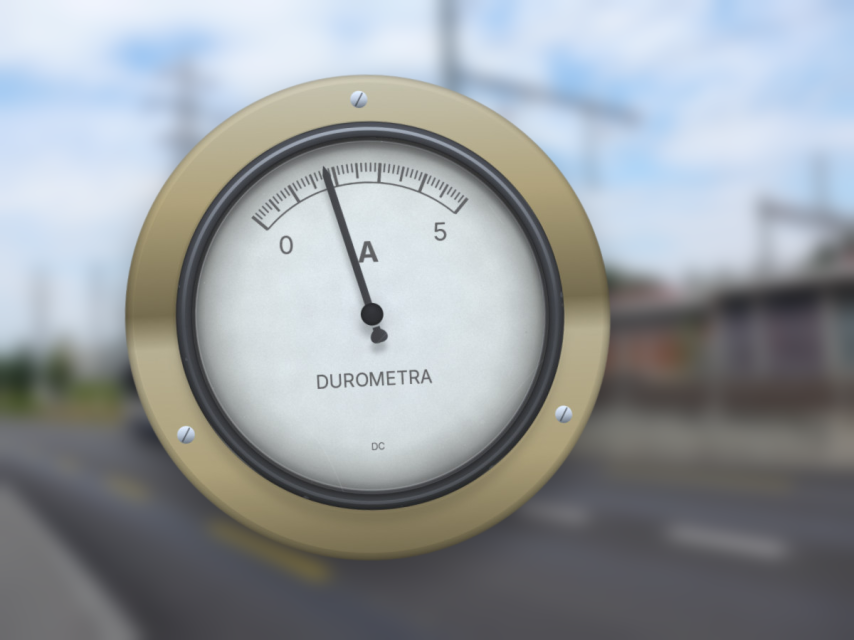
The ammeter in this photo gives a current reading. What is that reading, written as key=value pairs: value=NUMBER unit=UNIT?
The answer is value=1.8 unit=A
